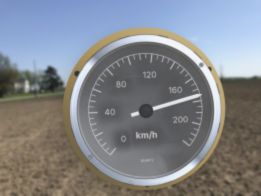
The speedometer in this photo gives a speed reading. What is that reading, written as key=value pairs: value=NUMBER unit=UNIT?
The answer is value=175 unit=km/h
